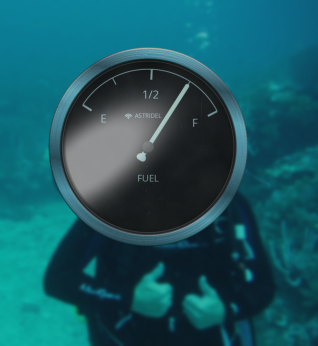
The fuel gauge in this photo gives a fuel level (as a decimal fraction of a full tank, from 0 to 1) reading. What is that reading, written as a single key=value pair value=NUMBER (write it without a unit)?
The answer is value=0.75
